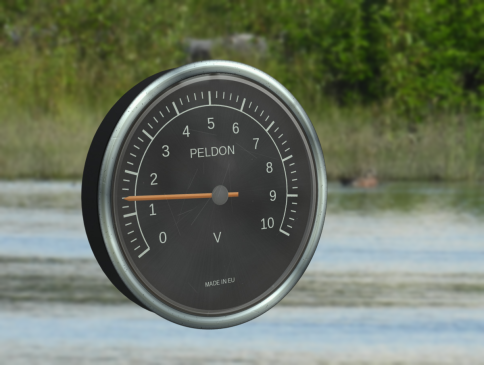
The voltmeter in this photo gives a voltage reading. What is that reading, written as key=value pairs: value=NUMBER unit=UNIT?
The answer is value=1.4 unit=V
